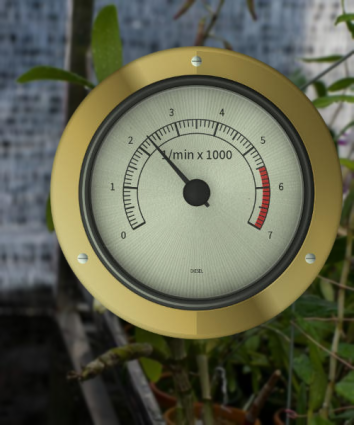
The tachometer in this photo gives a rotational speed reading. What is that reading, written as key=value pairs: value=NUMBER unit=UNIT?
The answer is value=2300 unit=rpm
